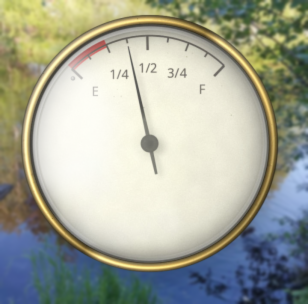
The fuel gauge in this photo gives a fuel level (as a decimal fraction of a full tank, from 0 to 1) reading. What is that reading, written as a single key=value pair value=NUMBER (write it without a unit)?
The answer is value=0.375
